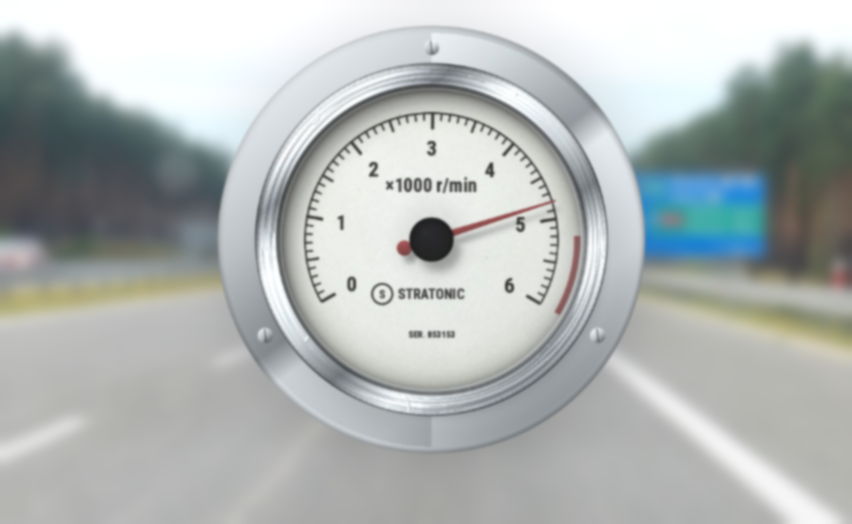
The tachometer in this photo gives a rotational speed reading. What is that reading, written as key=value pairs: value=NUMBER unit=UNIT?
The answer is value=4800 unit=rpm
